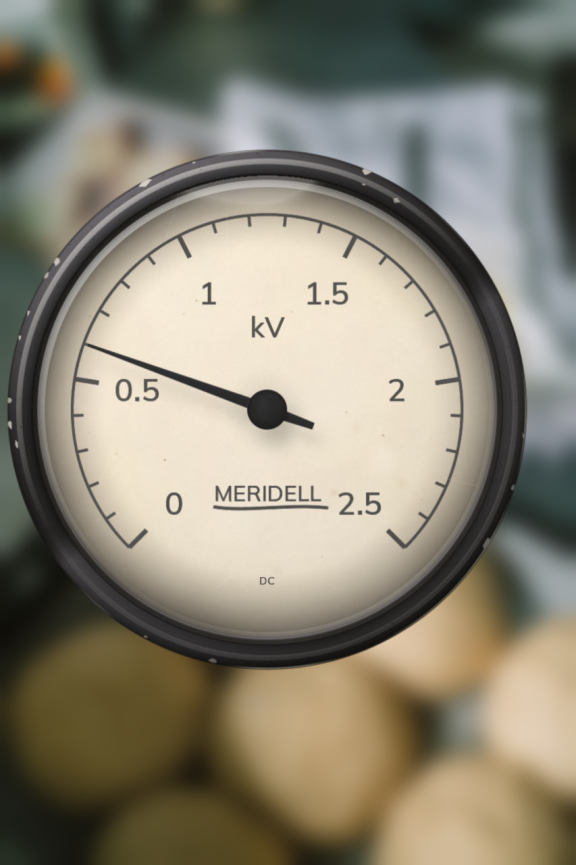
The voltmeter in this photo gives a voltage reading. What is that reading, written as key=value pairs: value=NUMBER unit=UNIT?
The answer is value=0.6 unit=kV
